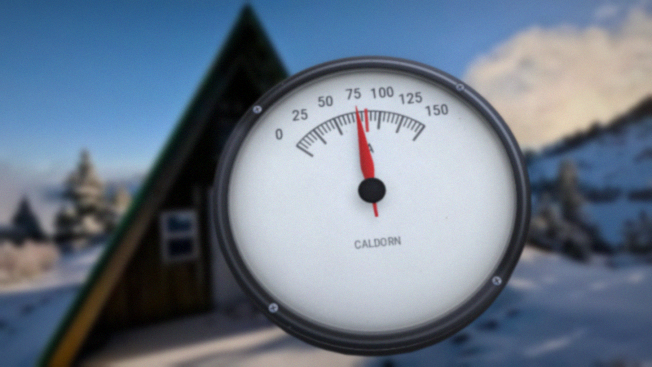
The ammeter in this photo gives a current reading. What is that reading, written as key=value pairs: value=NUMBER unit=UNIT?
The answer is value=75 unit=µA
